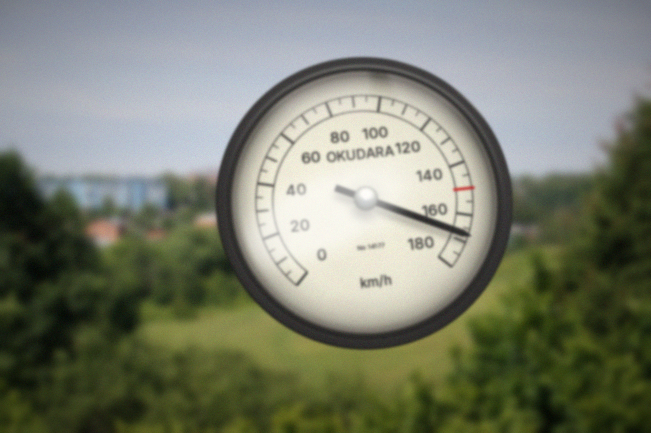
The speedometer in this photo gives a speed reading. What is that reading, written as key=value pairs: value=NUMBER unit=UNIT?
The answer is value=167.5 unit=km/h
